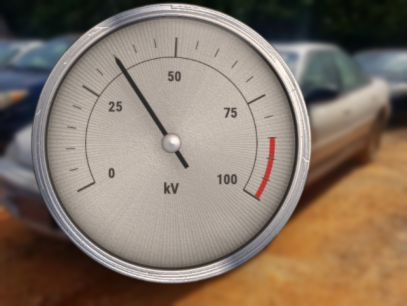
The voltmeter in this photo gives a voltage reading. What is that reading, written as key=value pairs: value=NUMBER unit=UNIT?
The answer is value=35 unit=kV
